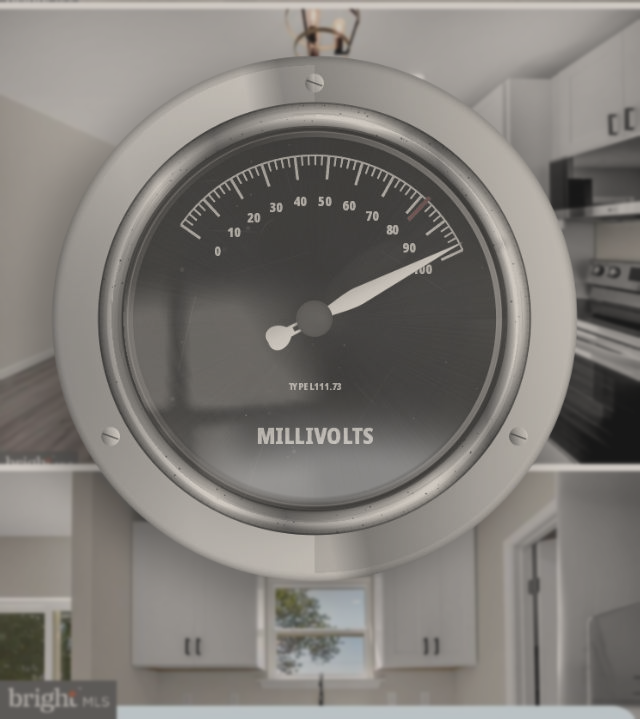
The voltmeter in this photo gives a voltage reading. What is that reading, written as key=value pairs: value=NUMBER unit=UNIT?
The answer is value=98 unit=mV
